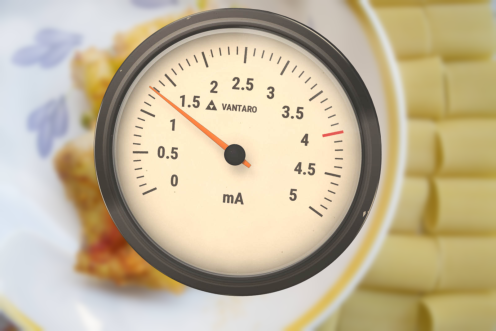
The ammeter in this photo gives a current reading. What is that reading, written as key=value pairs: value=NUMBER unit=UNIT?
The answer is value=1.3 unit=mA
